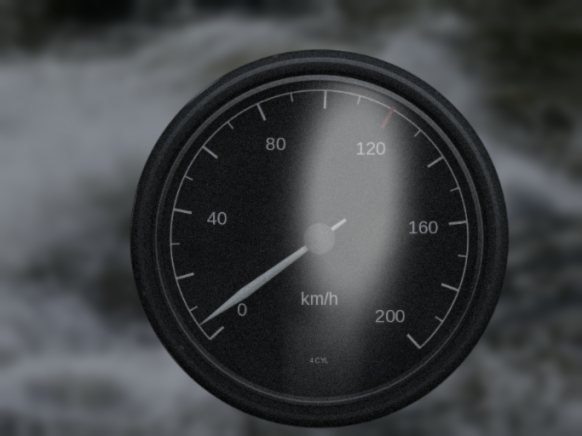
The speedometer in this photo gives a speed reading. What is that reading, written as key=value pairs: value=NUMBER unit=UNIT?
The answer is value=5 unit=km/h
